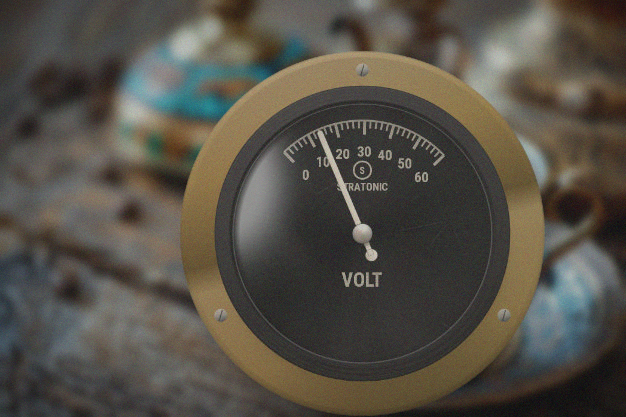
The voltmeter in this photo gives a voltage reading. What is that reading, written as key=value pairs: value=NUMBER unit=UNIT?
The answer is value=14 unit=V
